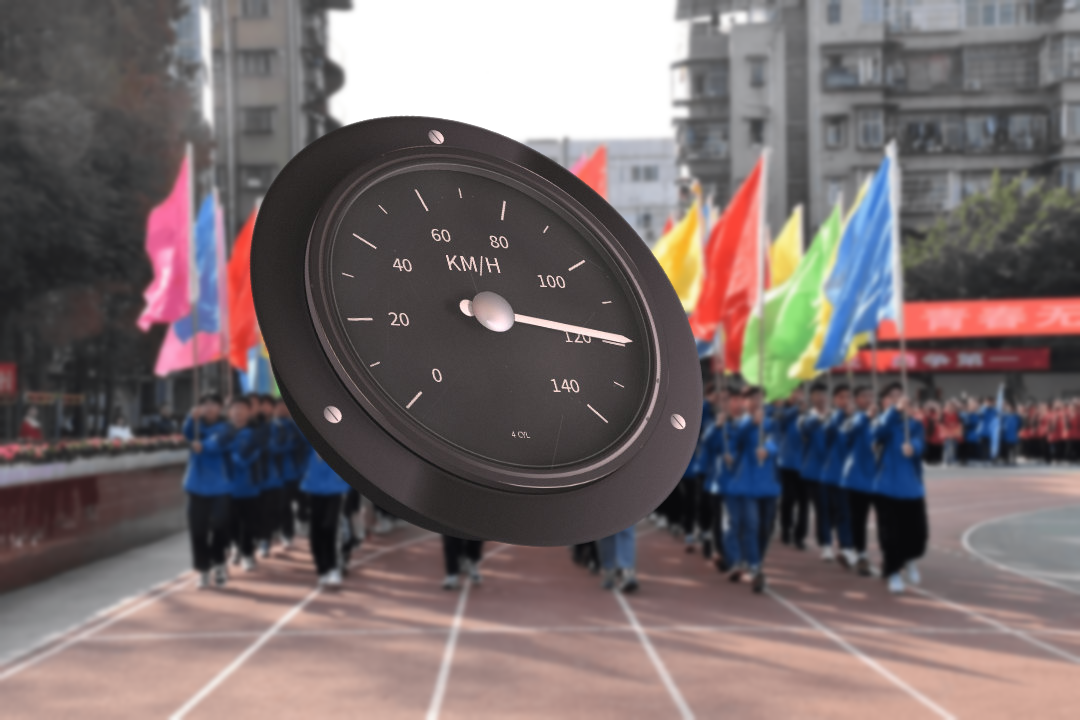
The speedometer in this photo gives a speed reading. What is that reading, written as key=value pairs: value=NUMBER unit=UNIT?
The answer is value=120 unit=km/h
